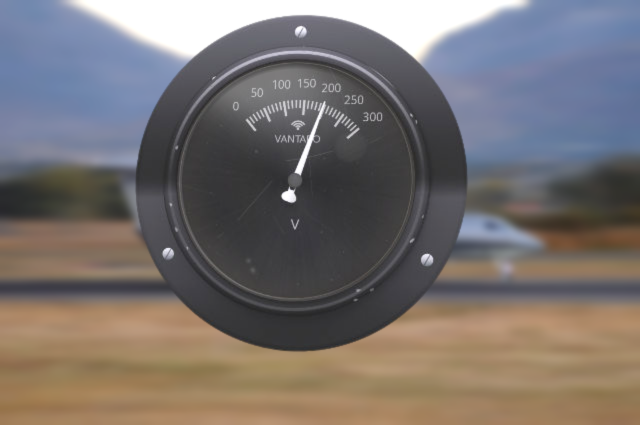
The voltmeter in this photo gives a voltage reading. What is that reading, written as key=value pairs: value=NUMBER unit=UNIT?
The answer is value=200 unit=V
